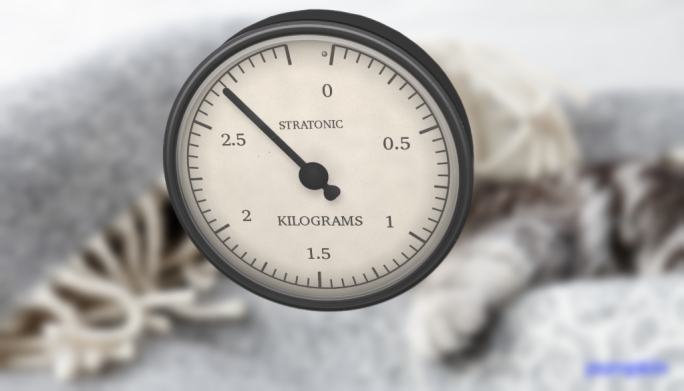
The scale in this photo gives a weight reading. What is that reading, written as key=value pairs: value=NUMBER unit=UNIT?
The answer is value=2.7 unit=kg
